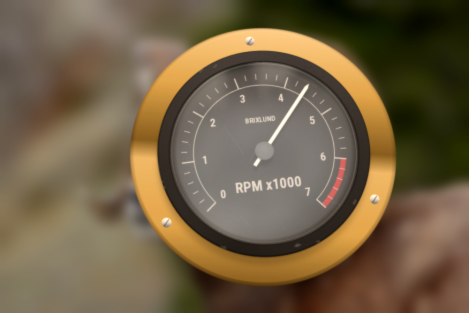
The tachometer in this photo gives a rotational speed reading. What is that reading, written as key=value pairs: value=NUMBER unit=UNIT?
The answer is value=4400 unit=rpm
